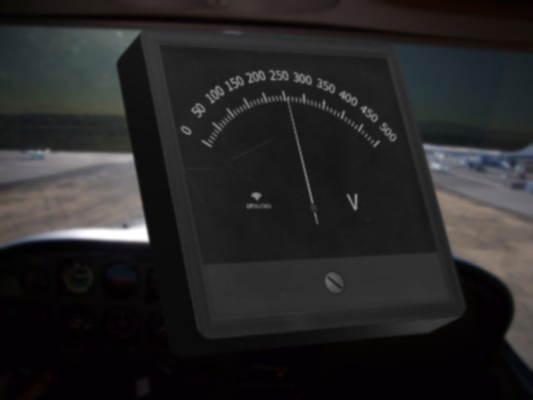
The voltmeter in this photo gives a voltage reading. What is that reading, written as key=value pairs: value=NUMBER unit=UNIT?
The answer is value=250 unit=V
